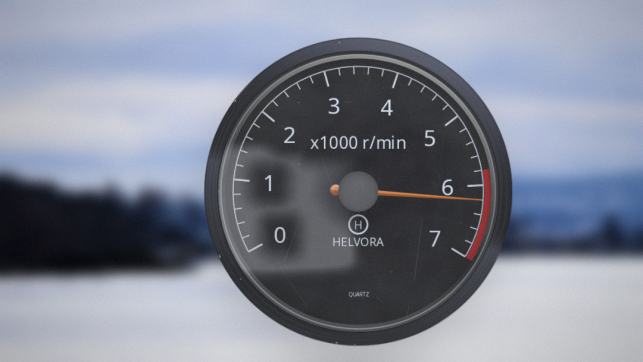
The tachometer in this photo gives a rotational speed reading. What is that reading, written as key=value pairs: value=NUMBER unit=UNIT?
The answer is value=6200 unit=rpm
